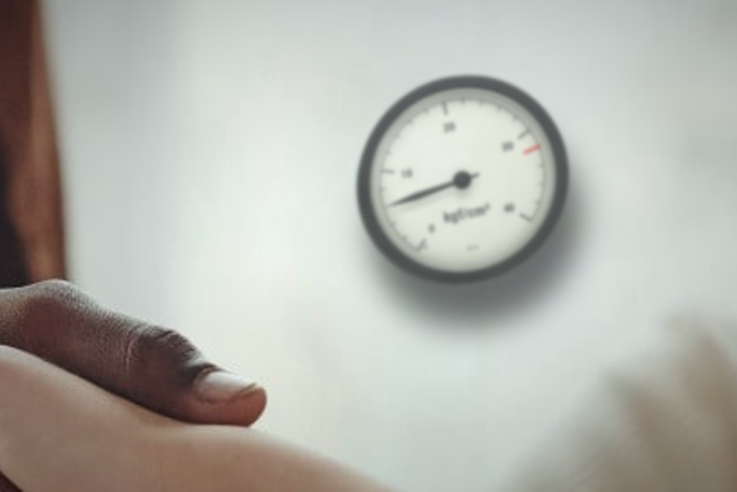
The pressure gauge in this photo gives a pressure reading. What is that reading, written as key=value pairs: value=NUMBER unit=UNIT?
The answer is value=6 unit=kg/cm²
